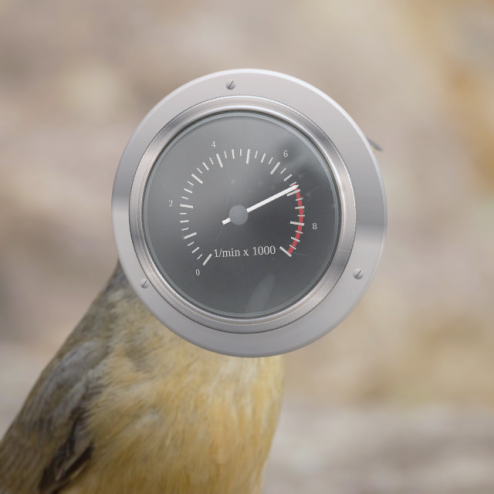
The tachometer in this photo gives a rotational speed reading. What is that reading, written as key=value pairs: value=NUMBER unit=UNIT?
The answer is value=6875 unit=rpm
